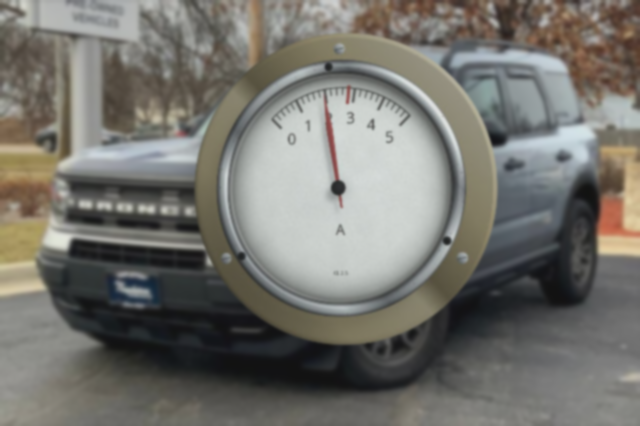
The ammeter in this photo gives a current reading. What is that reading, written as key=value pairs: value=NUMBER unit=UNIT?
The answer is value=2 unit=A
